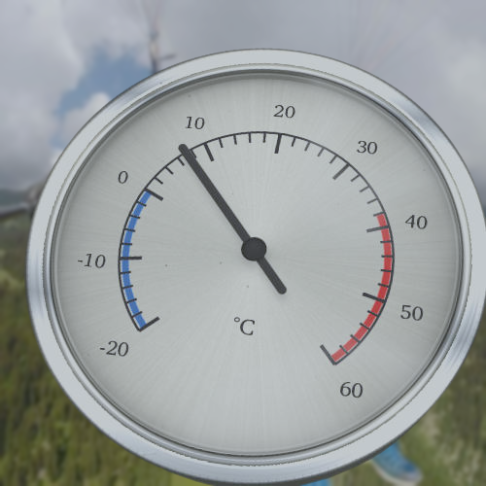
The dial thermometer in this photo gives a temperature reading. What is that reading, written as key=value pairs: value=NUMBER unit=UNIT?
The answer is value=7 unit=°C
